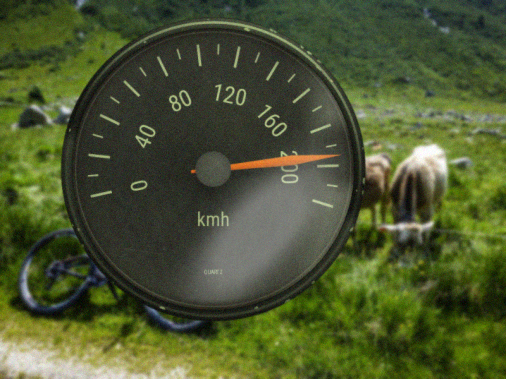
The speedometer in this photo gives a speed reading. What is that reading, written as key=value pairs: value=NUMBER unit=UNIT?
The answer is value=195 unit=km/h
